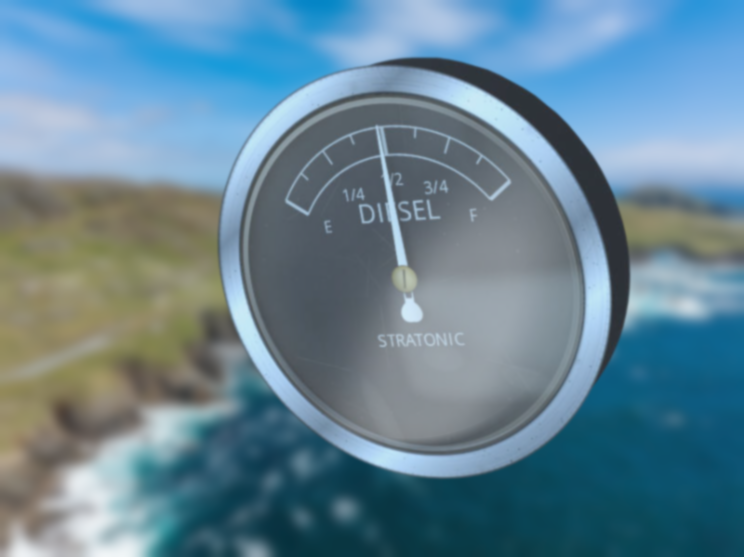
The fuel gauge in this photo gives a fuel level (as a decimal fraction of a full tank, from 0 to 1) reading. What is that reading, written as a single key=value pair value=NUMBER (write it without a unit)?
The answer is value=0.5
